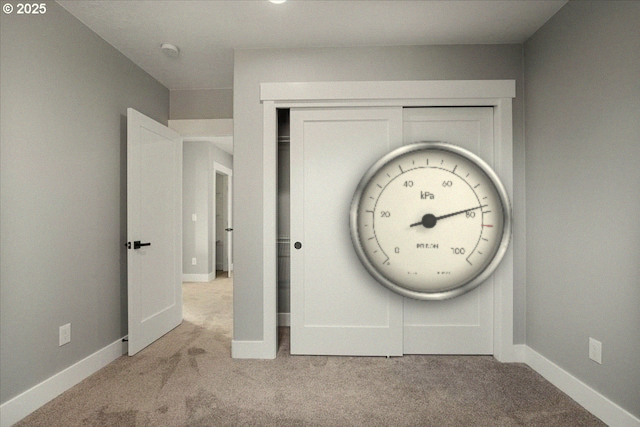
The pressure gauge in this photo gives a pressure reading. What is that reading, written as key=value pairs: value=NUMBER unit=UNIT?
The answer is value=77.5 unit=kPa
